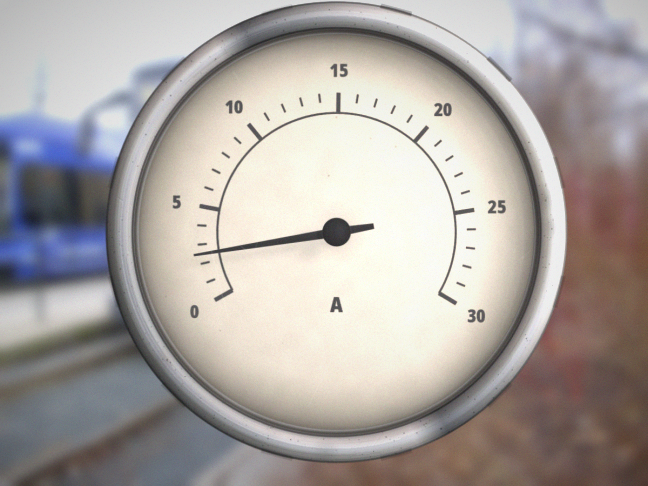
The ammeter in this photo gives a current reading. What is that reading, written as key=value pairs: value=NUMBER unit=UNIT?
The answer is value=2.5 unit=A
